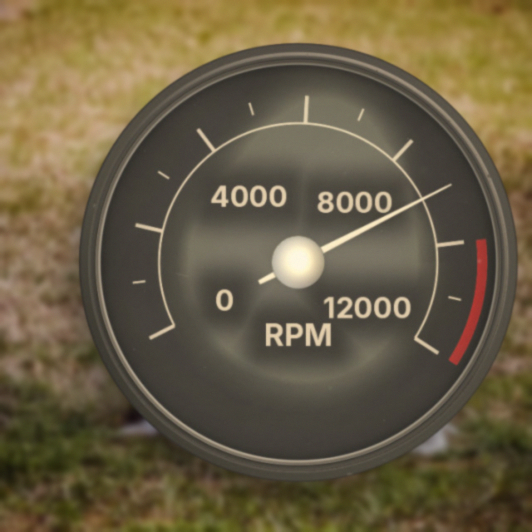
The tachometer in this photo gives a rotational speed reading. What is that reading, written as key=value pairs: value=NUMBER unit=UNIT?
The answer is value=9000 unit=rpm
